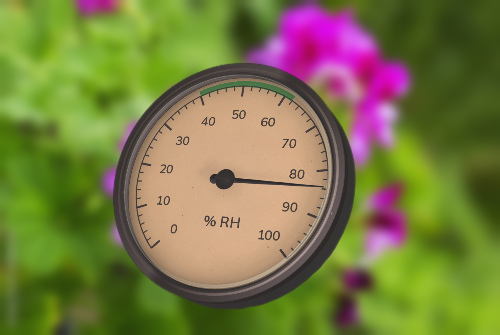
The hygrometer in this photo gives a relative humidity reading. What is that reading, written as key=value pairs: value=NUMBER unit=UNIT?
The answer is value=84 unit=%
